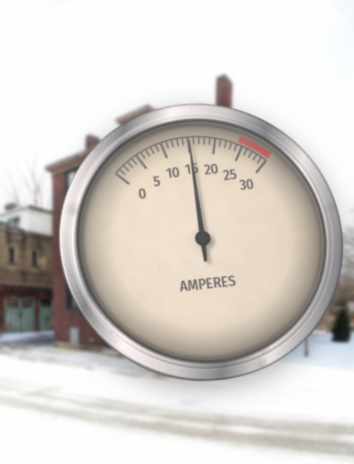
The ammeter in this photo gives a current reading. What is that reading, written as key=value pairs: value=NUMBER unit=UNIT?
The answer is value=15 unit=A
